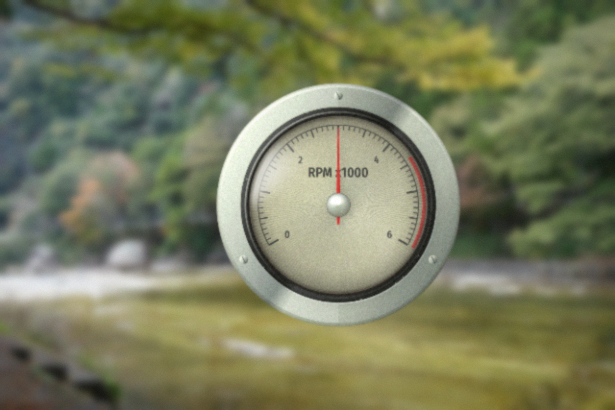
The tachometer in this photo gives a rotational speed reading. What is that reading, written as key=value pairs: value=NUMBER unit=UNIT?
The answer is value=3000 unit=rpm
